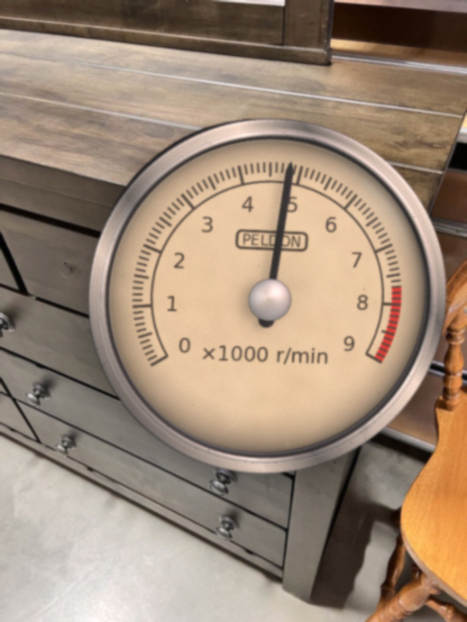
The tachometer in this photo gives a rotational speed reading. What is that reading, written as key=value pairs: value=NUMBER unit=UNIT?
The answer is value=4800 unit=rpm
